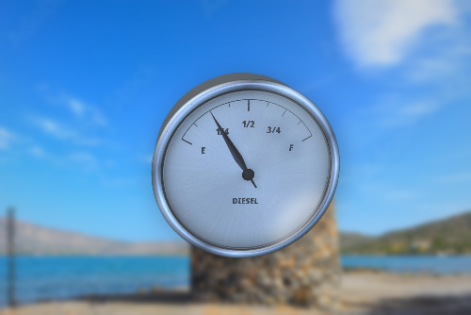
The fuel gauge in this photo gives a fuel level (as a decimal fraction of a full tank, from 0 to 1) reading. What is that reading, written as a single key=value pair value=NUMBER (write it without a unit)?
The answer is value=0.25
